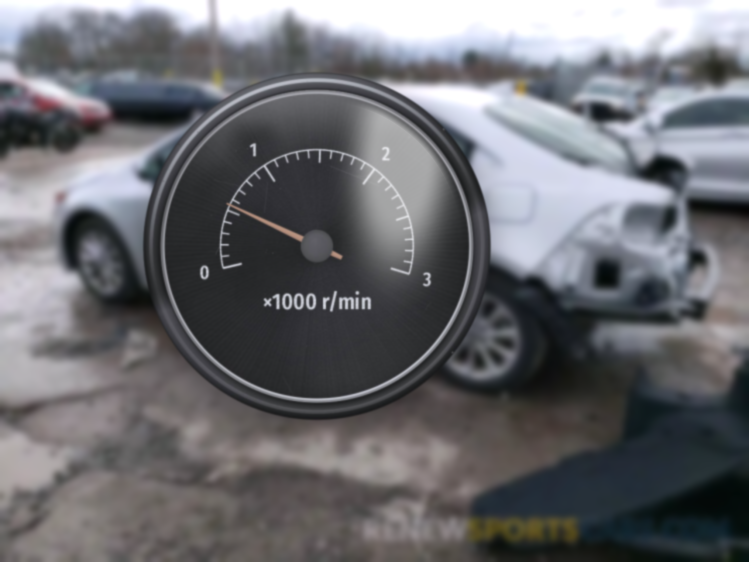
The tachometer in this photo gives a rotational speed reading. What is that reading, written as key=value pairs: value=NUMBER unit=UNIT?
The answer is value=550 unit=rpm
